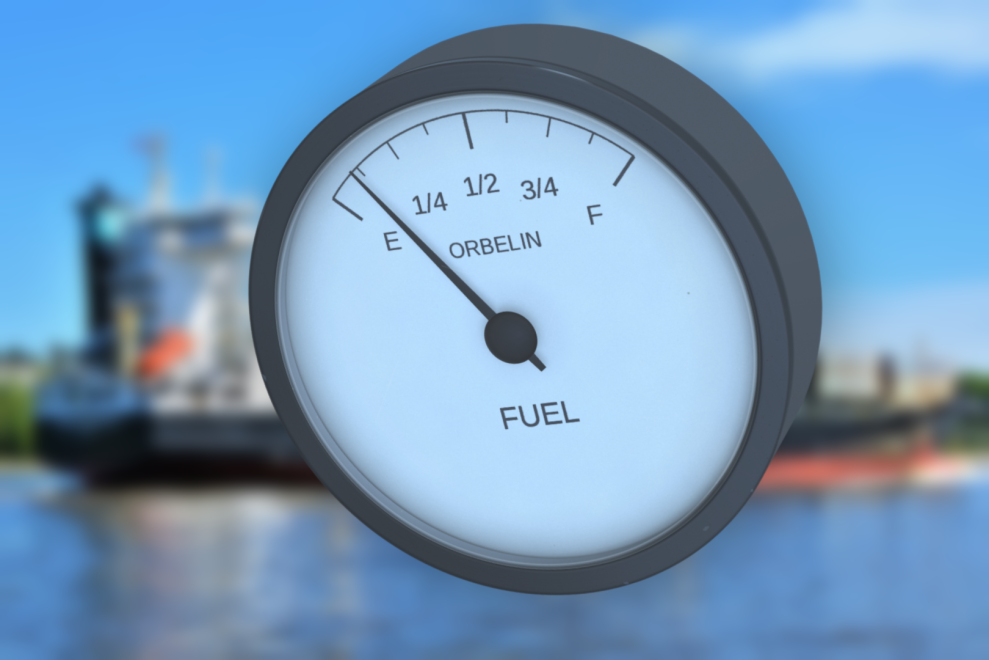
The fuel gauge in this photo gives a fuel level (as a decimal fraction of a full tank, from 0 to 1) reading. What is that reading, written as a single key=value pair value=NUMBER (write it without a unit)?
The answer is value=0.125
